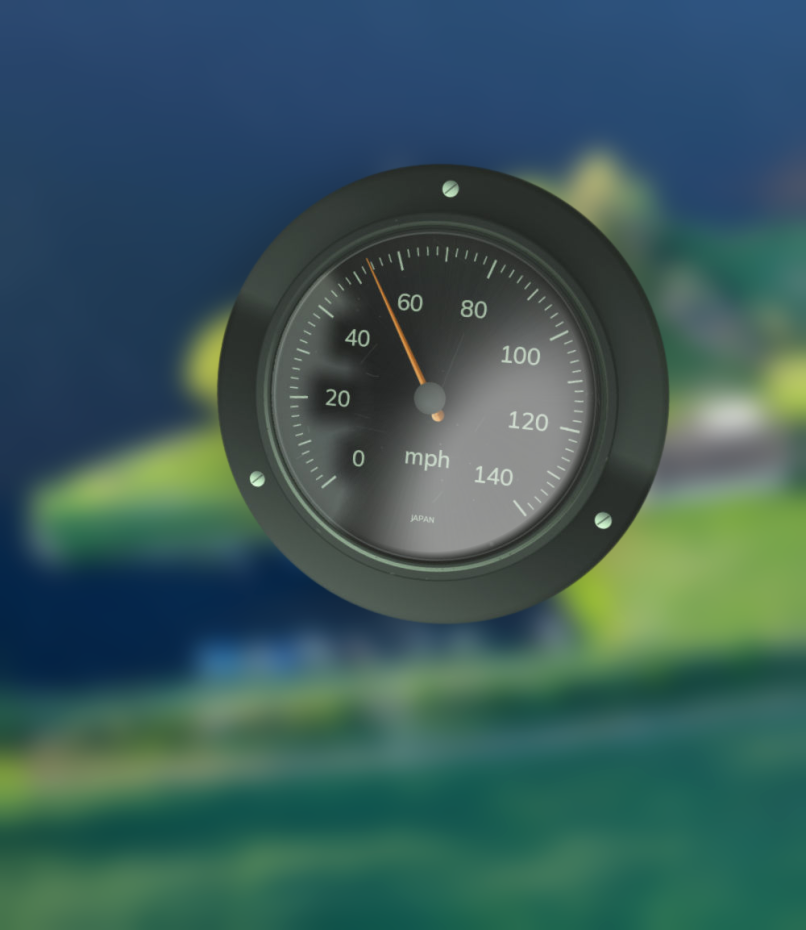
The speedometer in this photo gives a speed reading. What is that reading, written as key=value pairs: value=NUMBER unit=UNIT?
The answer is value=54 unit=mph
